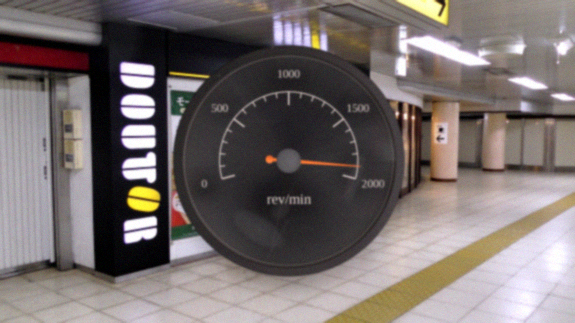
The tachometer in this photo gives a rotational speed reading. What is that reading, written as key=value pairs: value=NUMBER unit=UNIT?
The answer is value=1900 unit=rpm
